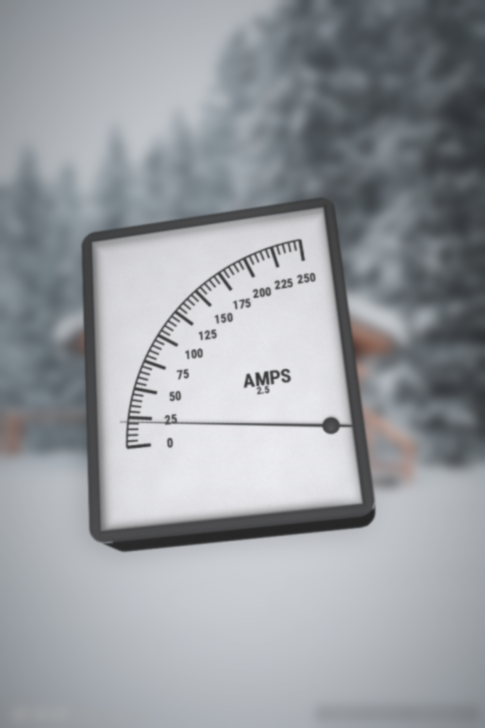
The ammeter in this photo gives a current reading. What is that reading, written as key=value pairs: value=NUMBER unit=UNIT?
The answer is value=20 unit=A
